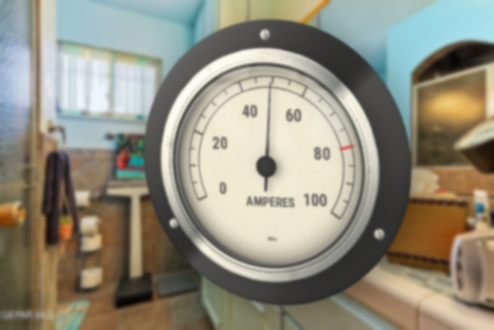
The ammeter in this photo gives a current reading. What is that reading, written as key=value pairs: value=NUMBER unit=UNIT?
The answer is value=50 unit=A
